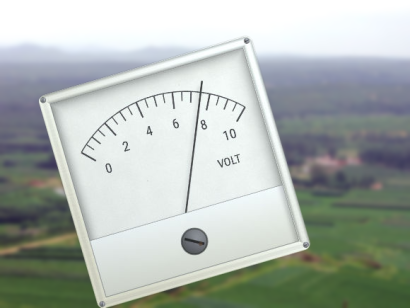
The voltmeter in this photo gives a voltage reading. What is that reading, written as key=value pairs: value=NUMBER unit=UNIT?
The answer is value=7.5 unit=V
